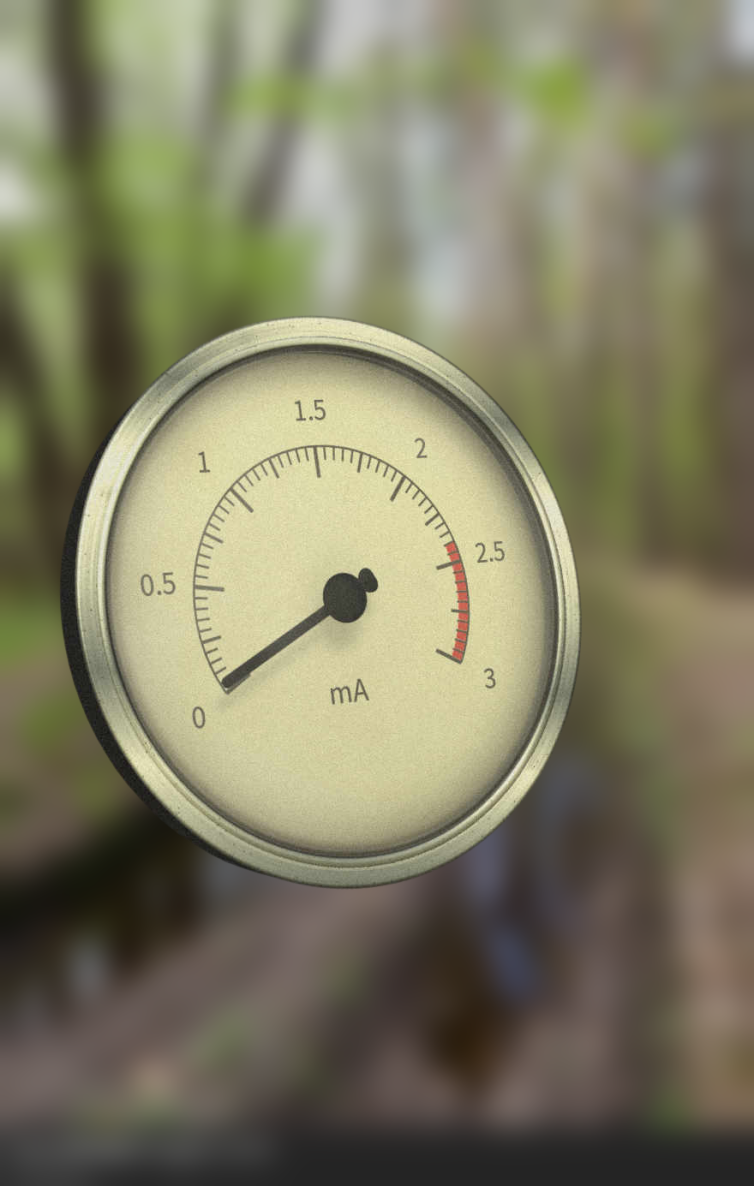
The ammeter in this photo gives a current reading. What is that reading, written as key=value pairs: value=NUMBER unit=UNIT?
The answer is value=0.05 unit=mA
